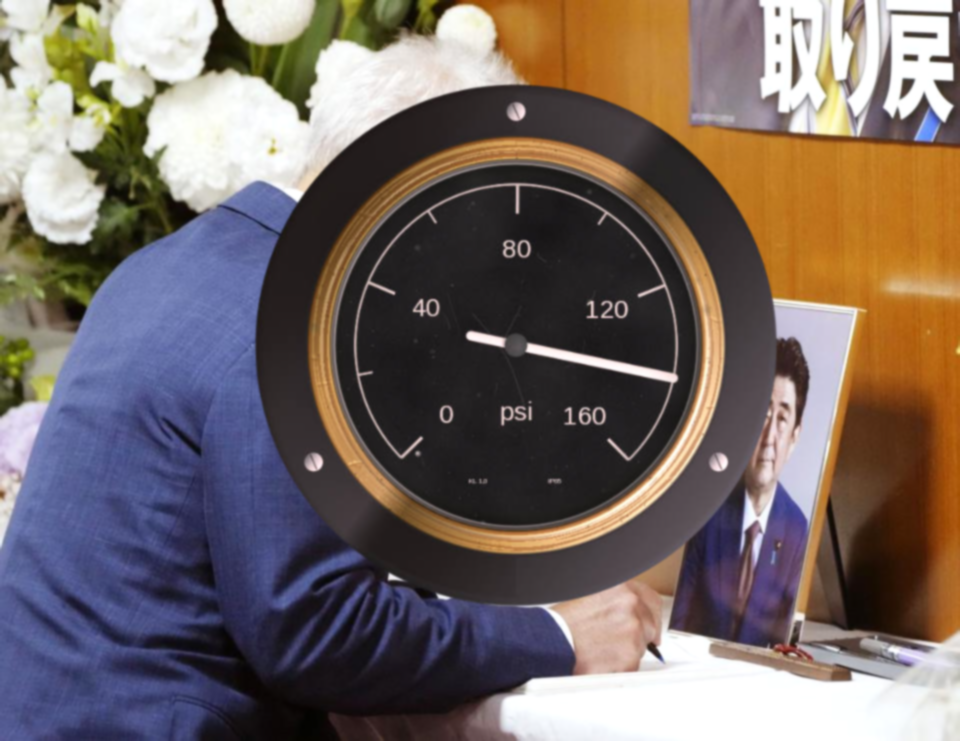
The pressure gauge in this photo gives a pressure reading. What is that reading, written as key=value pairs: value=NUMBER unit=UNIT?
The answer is value=140 unit=psi
